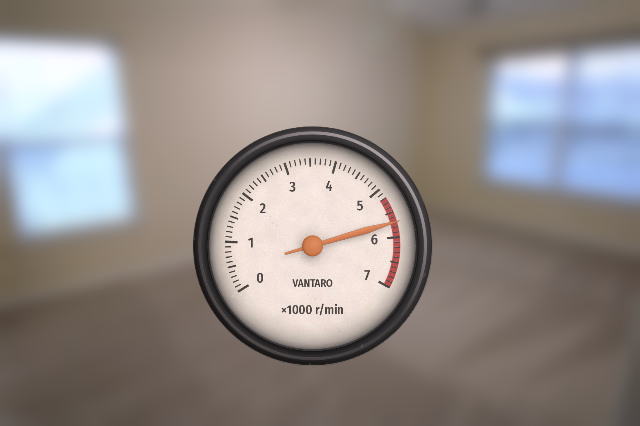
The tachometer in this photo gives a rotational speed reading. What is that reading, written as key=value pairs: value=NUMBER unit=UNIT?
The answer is value=5700 unit=rpm
